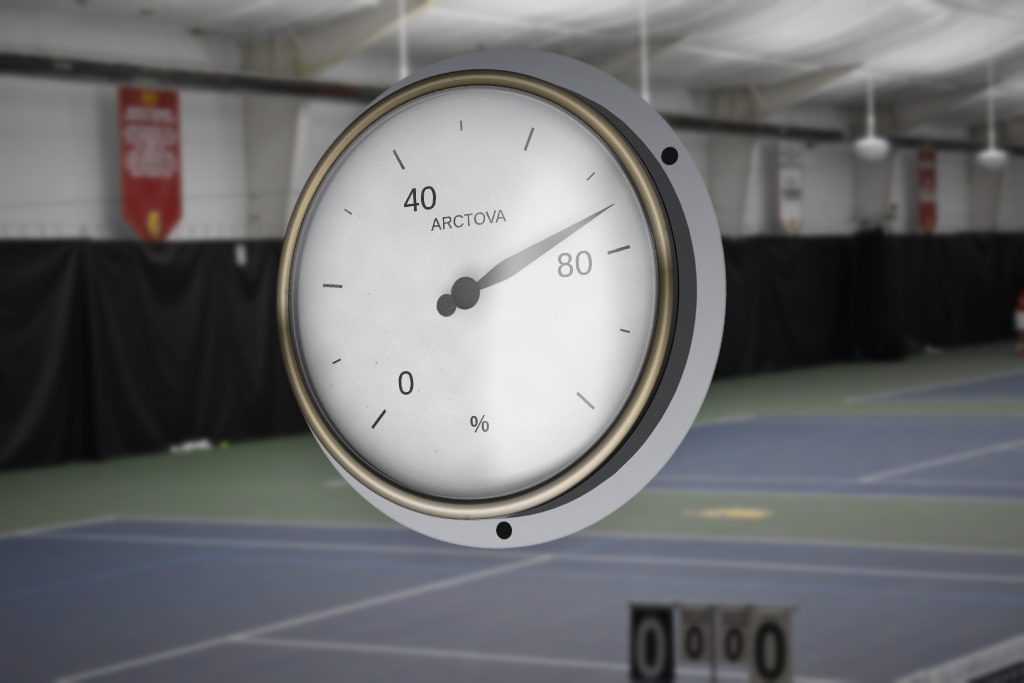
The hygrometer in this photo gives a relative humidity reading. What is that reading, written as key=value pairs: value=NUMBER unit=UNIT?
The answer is value=75 unit=%
